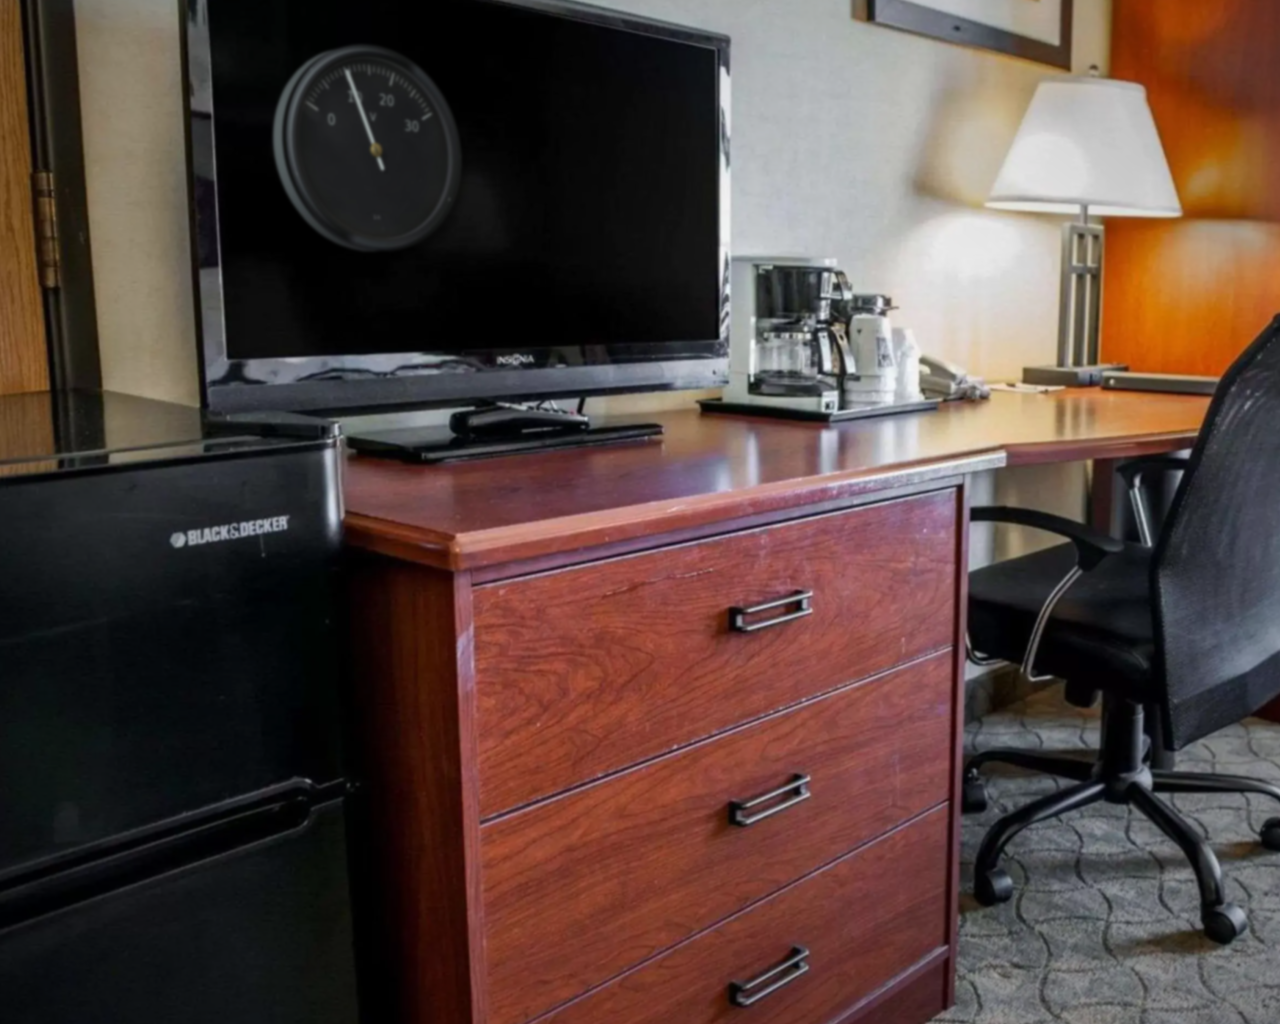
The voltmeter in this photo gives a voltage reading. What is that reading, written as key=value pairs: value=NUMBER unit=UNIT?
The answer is value=10 unit=V
